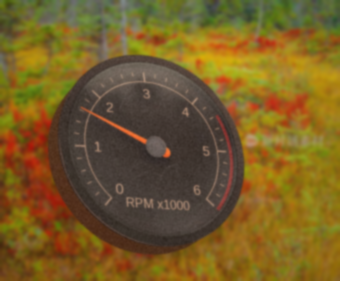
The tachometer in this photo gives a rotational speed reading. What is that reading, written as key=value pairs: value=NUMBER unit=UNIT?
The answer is value=1600 unit=rpm
